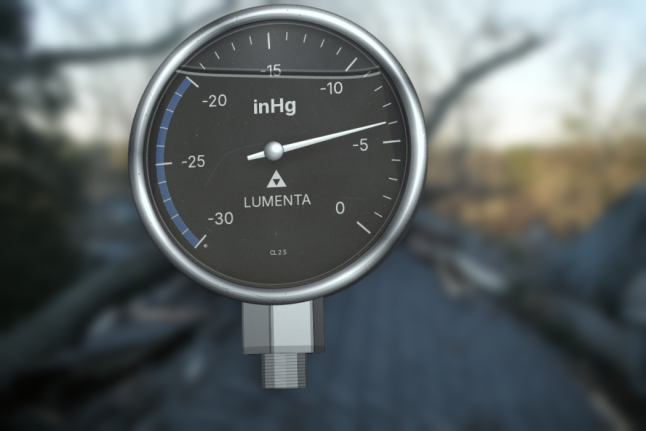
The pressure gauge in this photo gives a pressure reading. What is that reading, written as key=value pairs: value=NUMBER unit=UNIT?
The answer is value=-6 unit=inHg
